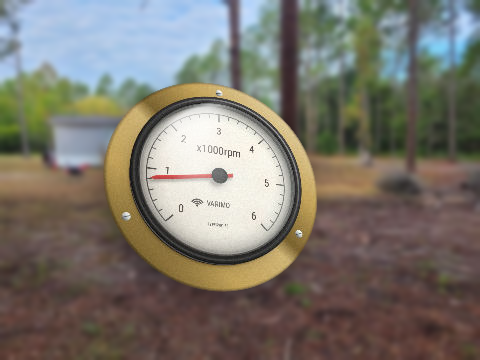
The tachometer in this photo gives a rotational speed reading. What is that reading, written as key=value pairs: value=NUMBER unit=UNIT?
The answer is value=800 unit=rpm
